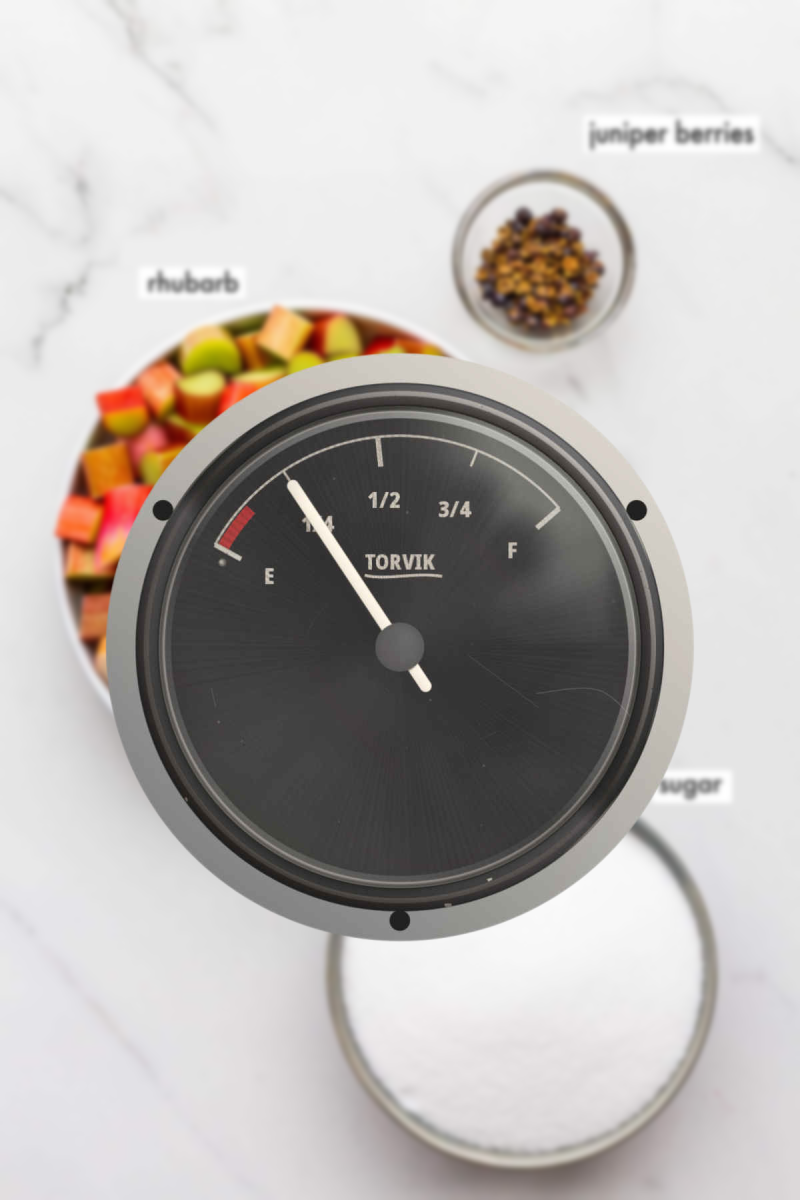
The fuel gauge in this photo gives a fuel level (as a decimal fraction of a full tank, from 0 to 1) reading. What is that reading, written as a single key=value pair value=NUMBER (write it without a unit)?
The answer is value=0.25
